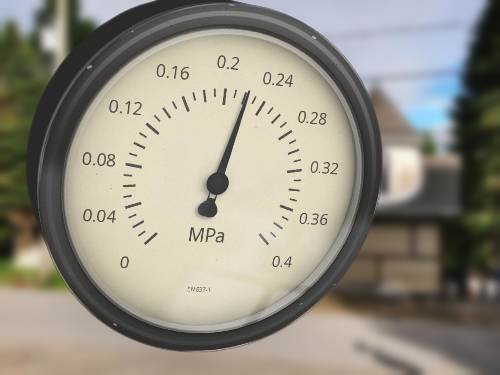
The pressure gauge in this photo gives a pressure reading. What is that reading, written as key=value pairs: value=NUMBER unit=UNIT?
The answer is value=0.22 unit=MPa
